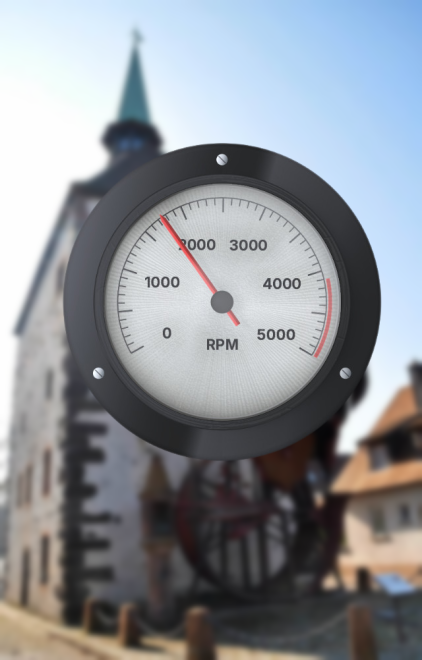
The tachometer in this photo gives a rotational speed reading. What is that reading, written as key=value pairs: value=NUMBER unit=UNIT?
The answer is value=1750 unit=rpm
